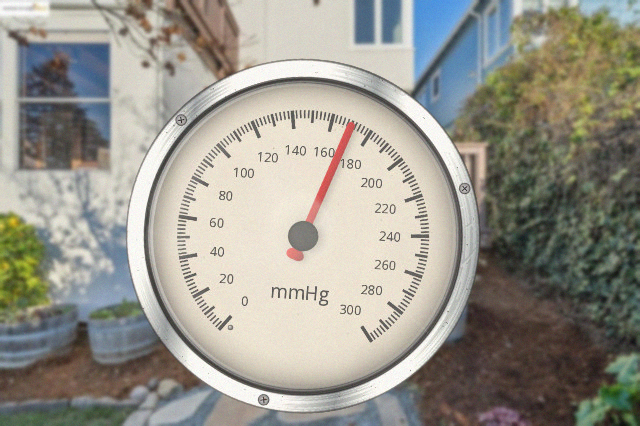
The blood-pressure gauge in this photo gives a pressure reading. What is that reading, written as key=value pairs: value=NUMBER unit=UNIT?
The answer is value=170 unit=mmHg
